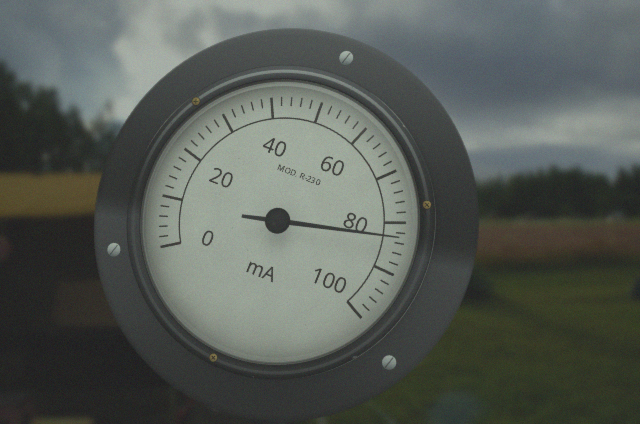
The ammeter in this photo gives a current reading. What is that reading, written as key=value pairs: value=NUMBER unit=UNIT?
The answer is value=83 unit=mA
